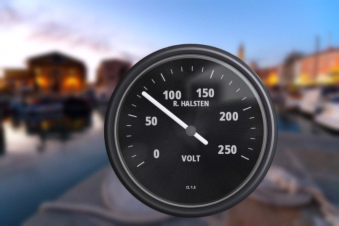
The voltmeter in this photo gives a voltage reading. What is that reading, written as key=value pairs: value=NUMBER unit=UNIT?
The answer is value=75 unit=V
